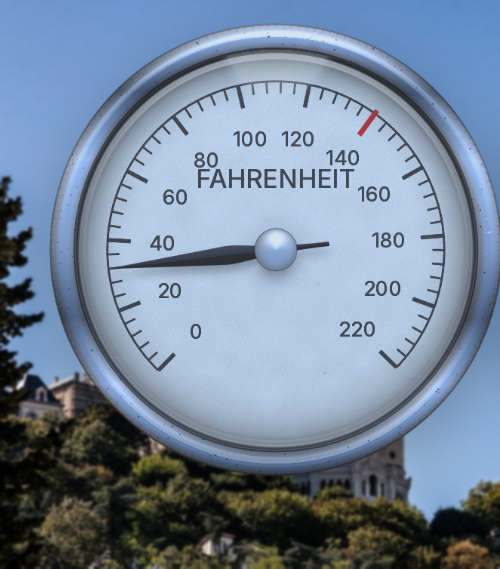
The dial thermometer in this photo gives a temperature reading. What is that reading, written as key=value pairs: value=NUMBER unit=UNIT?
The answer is value=32 unit=°F
